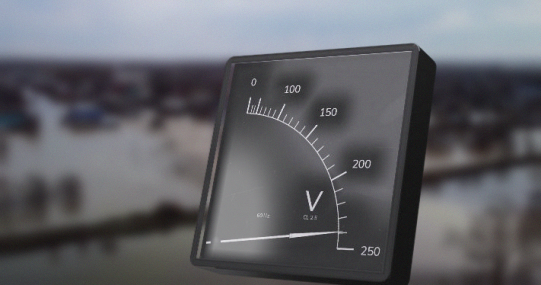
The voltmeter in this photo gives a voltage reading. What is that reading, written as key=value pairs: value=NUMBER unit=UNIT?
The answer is value=240 unit=V
